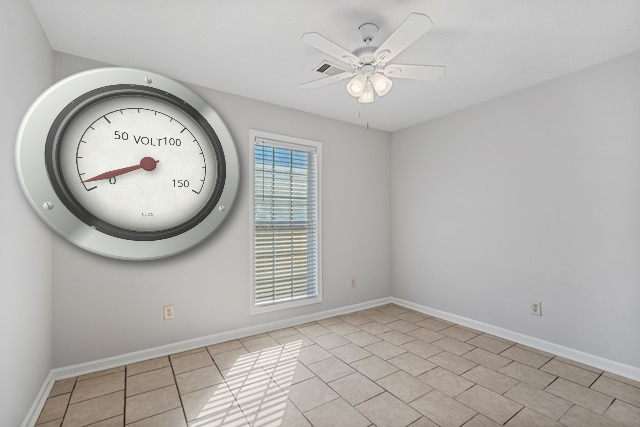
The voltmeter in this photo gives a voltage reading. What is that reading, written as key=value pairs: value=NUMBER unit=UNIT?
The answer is value=5 unit=V
